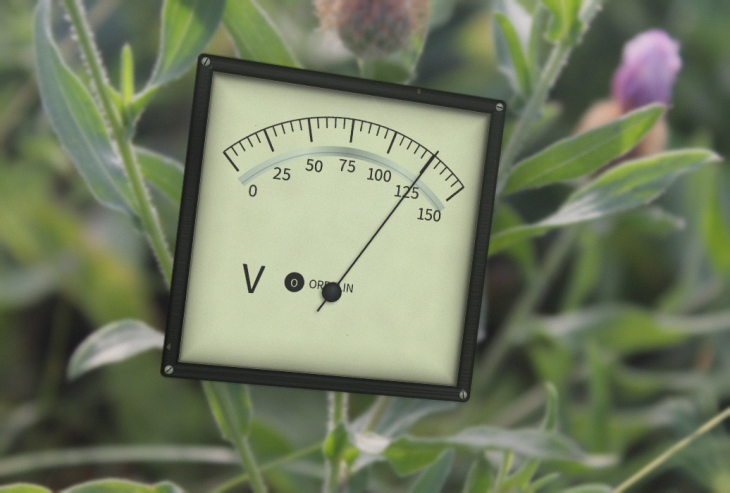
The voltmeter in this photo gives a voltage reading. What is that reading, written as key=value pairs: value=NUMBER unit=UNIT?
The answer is value=125 unit=V
